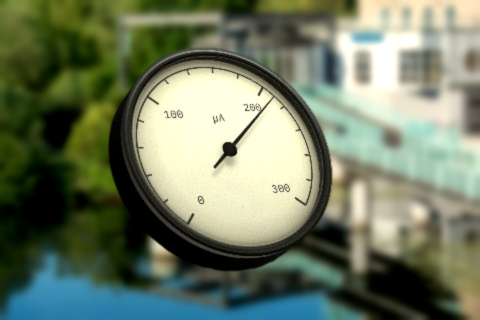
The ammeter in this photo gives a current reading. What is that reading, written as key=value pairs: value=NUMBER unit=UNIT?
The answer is value=210 unit=µA
